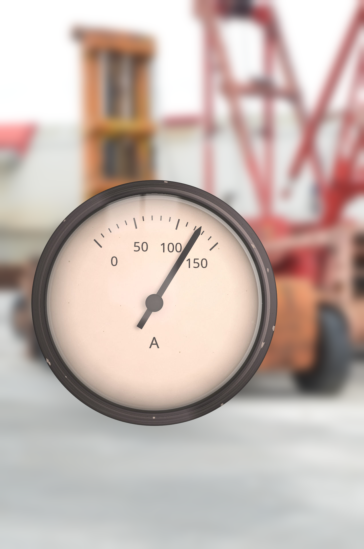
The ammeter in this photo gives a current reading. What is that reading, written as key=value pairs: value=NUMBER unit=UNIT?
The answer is value=125 unit=A
